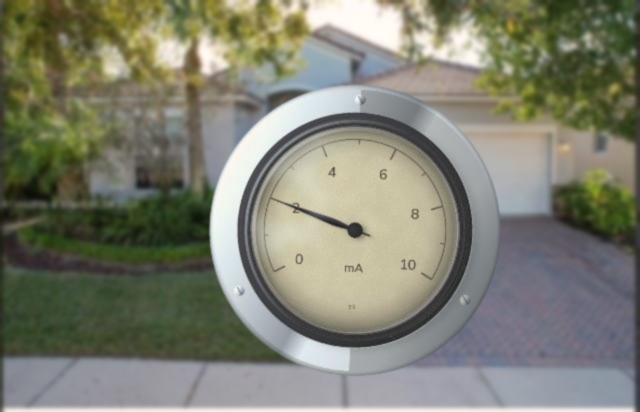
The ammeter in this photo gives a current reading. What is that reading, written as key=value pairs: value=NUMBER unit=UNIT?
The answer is value=2 unit=mA
